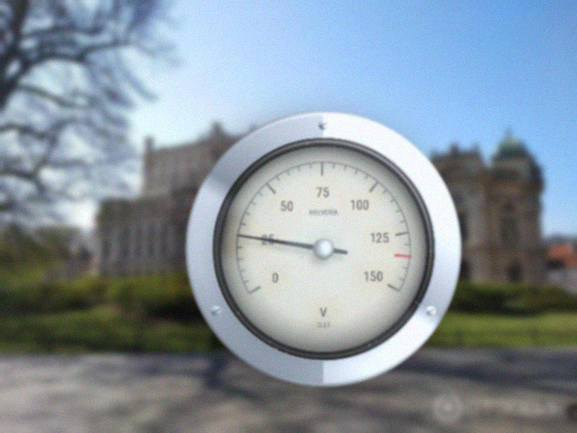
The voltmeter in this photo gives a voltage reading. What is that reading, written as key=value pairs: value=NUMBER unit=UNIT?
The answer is value=25 unit=V
